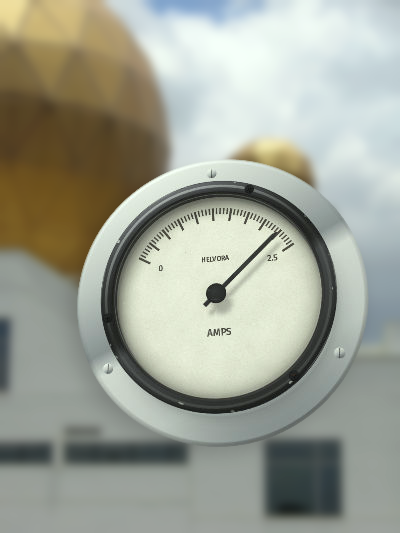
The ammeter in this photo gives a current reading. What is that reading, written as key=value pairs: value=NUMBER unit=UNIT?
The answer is value=2.25 unit=A
